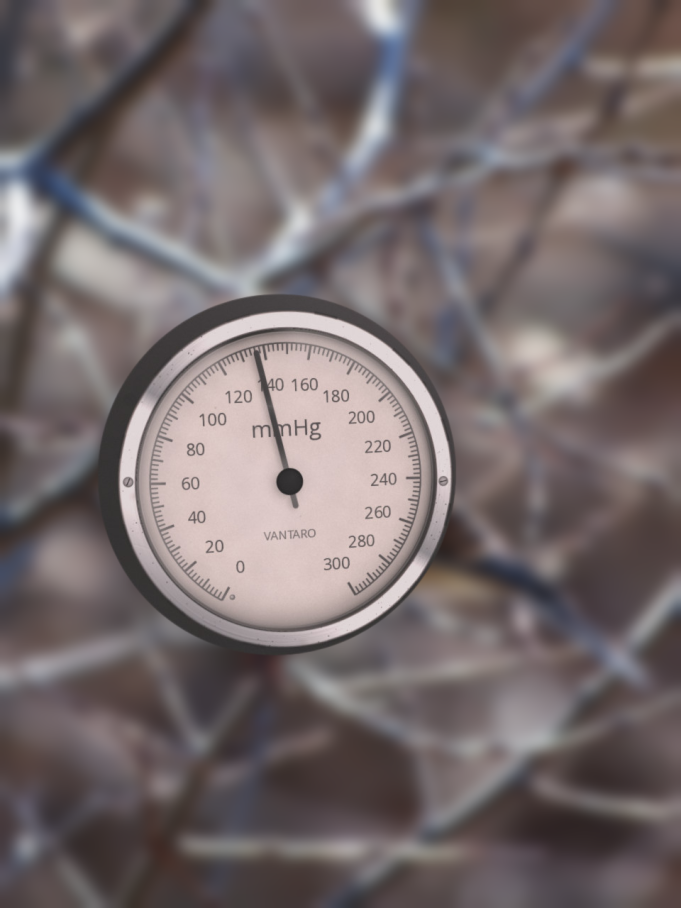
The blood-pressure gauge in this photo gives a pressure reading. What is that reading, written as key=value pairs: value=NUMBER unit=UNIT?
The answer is value=136 unit=mmHg
